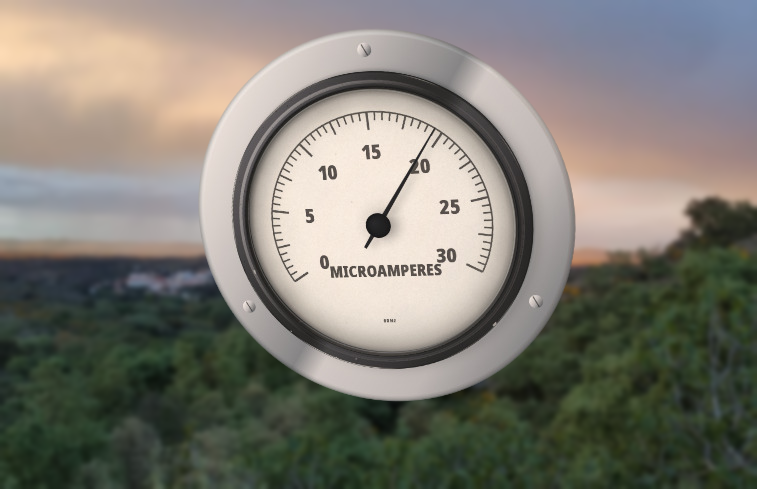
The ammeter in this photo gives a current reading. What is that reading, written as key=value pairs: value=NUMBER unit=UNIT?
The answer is value=19.5 unit=µA
